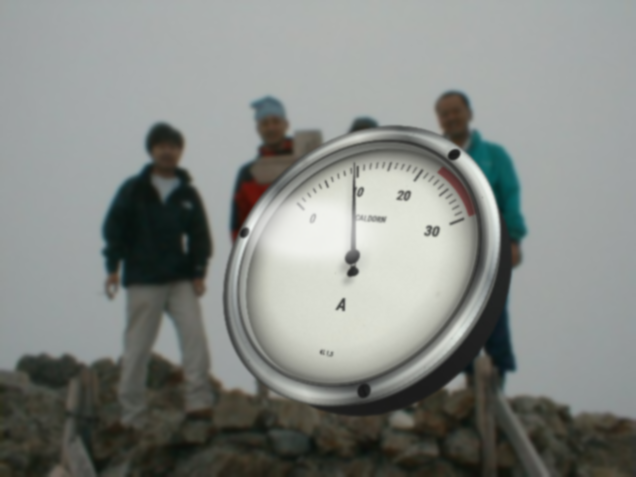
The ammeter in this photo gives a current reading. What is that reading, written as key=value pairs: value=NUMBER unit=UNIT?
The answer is value=10 unit=A
